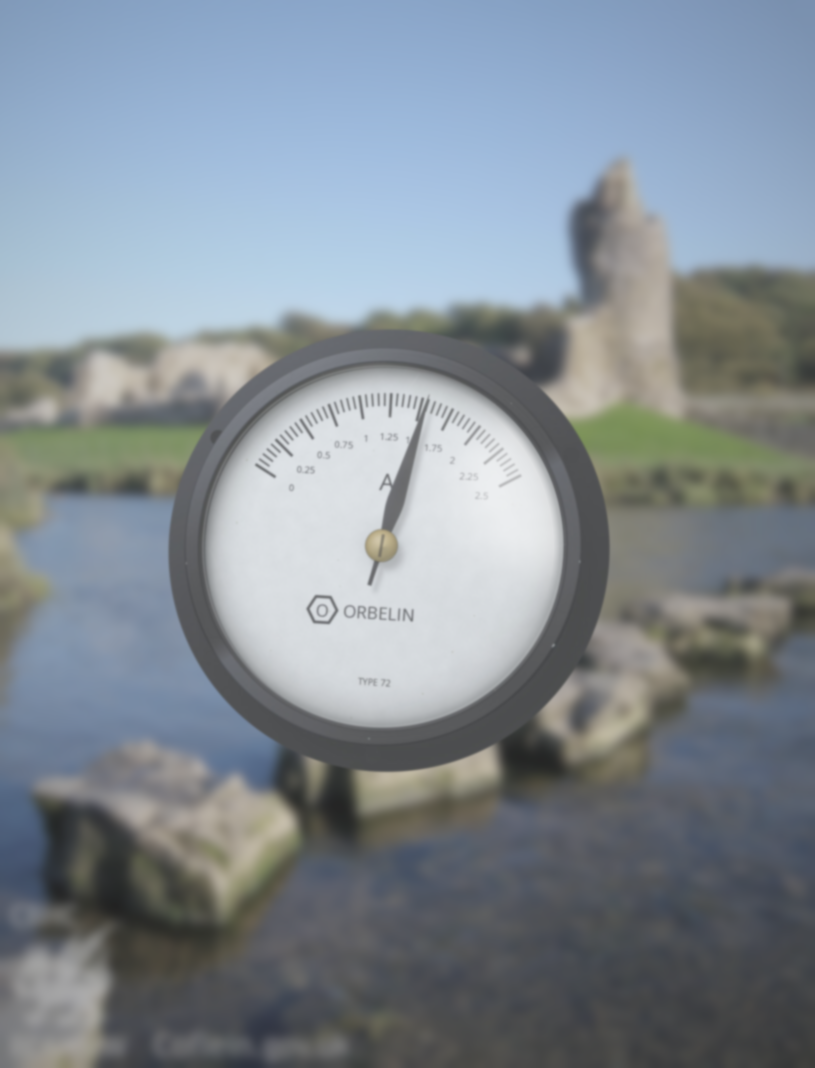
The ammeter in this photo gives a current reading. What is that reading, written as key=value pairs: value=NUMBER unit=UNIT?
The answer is value=1.55 unit=A
